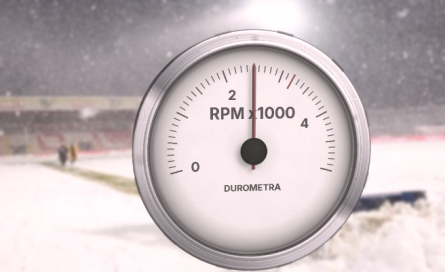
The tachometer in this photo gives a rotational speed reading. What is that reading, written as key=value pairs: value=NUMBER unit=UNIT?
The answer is value=2500 unit=rpm
